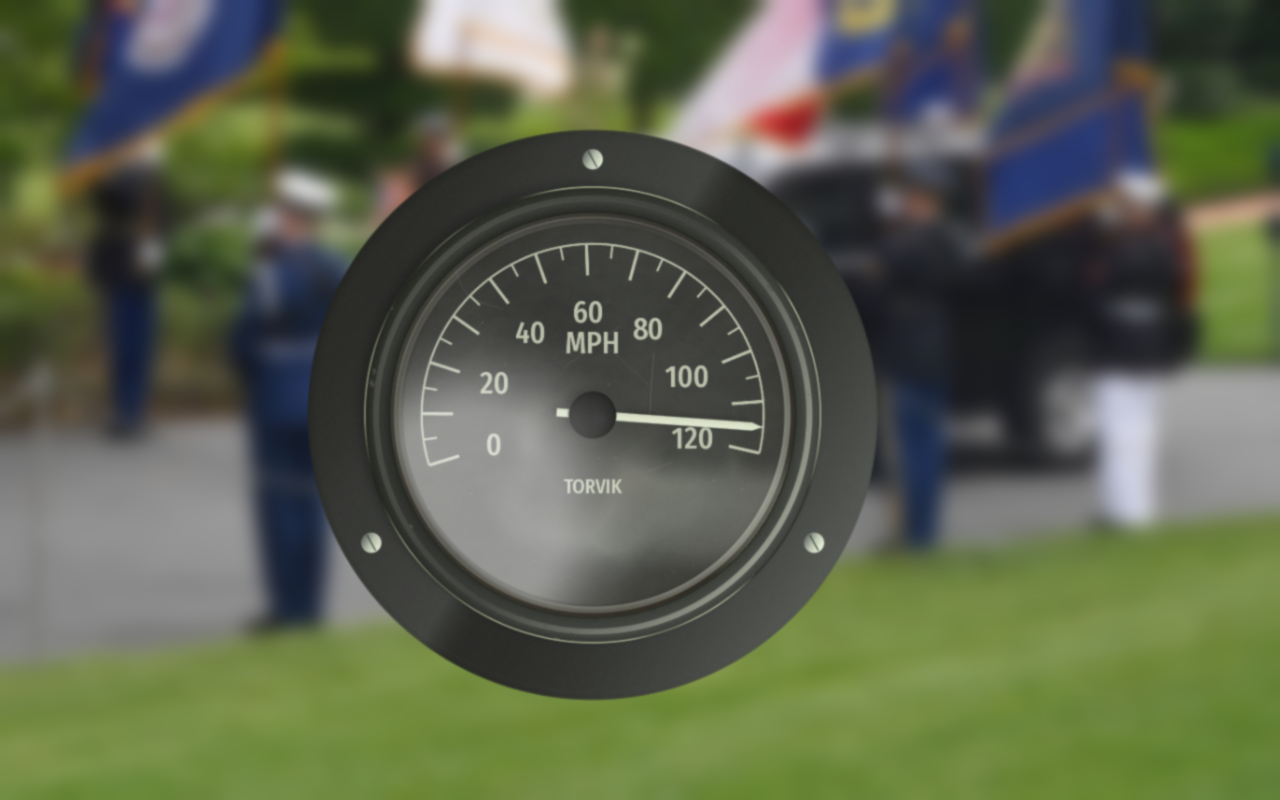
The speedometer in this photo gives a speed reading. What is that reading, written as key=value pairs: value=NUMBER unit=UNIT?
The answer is value=115 unit=mph
